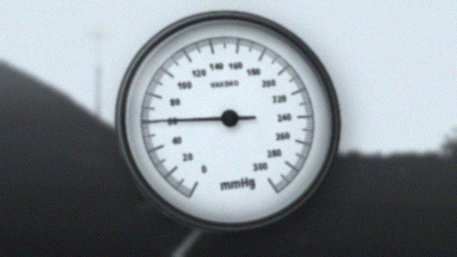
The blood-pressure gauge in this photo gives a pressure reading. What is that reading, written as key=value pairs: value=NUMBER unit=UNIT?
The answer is value=60 unit=mmHg
